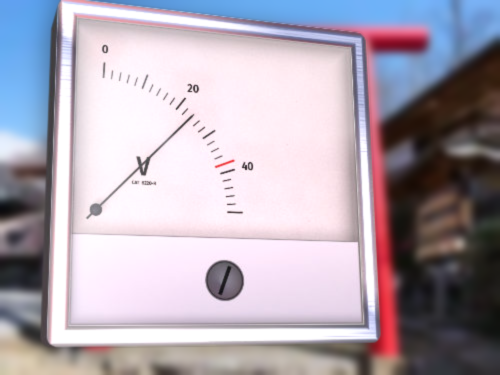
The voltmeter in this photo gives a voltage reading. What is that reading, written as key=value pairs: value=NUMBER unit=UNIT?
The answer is value=24 unit=V
